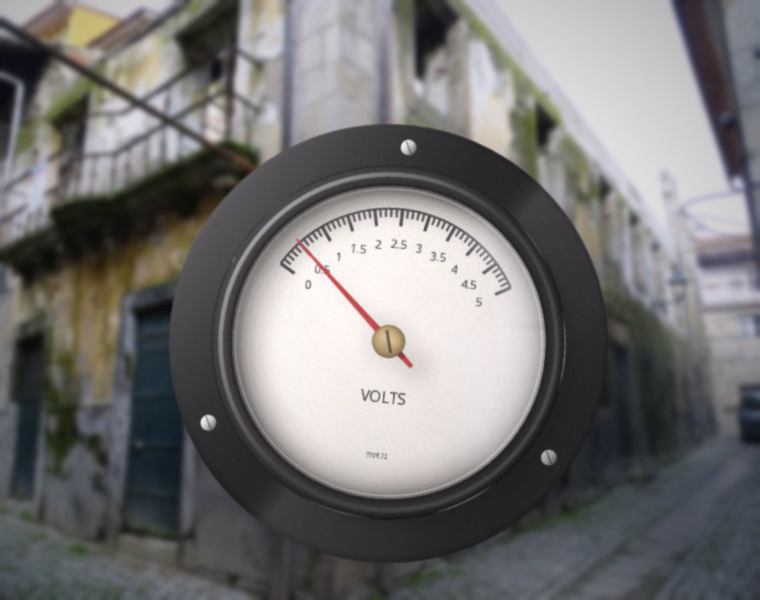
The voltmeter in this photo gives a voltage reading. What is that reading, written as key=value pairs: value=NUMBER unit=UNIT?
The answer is value=0.5 unit=V
